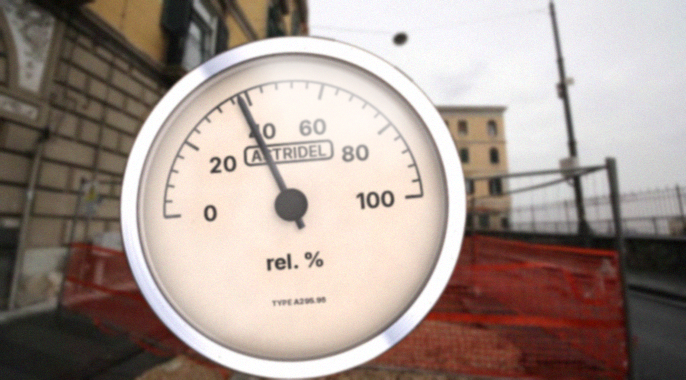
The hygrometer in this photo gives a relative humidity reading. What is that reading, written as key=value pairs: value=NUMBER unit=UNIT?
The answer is value=38 unit=%
